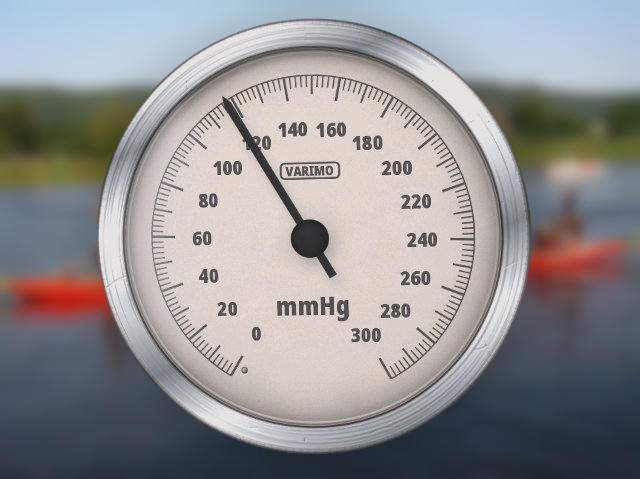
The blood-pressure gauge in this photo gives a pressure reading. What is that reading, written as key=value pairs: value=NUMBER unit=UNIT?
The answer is value=118 unit=mmHg
